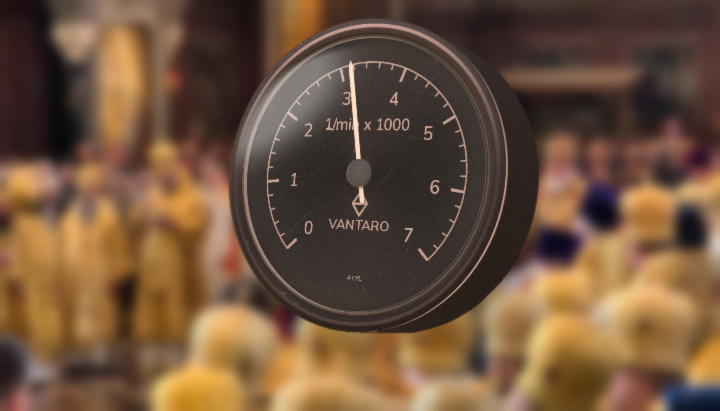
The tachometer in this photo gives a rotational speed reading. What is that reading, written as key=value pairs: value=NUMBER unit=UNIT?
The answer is value=3200 unit=rpm
